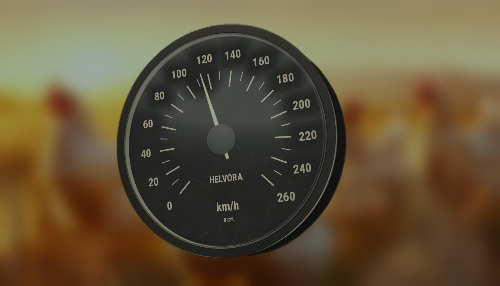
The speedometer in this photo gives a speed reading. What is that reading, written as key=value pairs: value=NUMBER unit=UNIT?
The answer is value=115 unit=km/h
